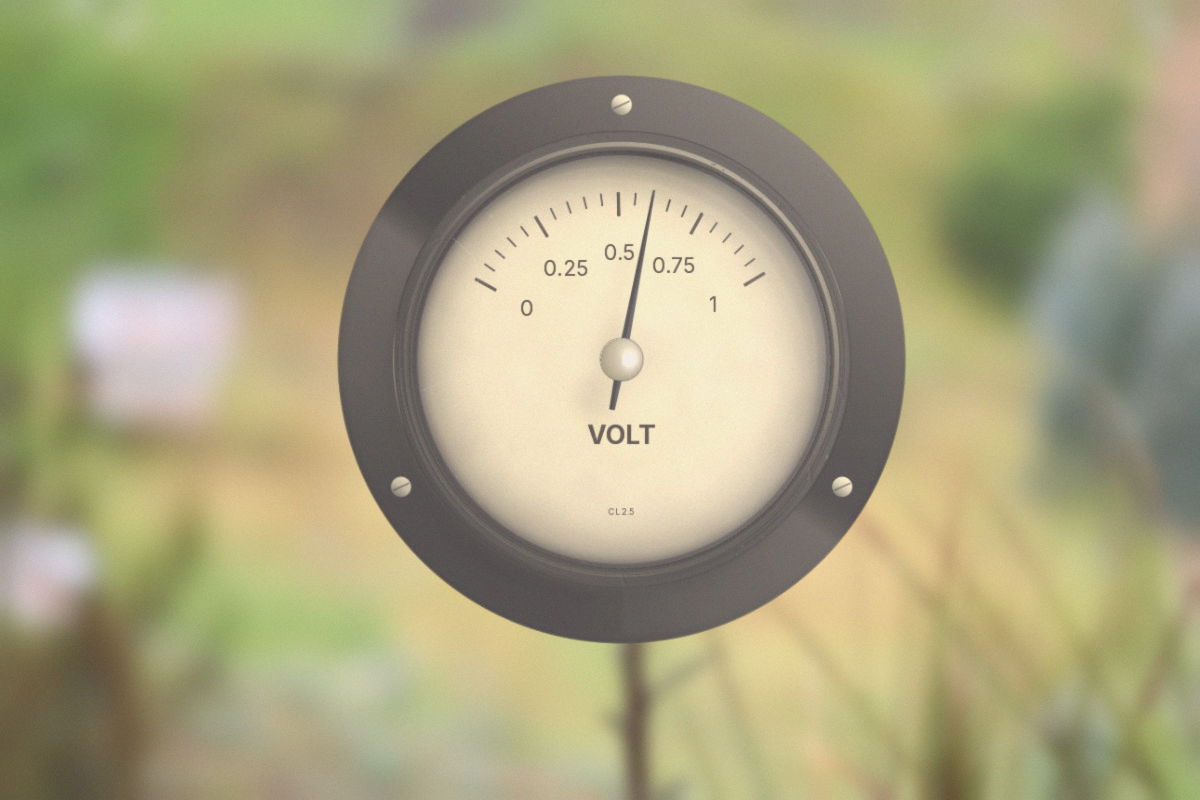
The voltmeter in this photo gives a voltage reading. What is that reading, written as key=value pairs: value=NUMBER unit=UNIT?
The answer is value=0.6 unit=V
